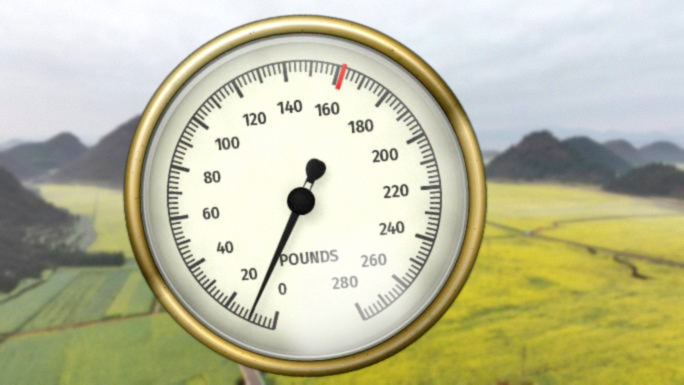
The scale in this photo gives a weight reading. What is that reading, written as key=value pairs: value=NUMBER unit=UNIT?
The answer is value=10 unit=lb
